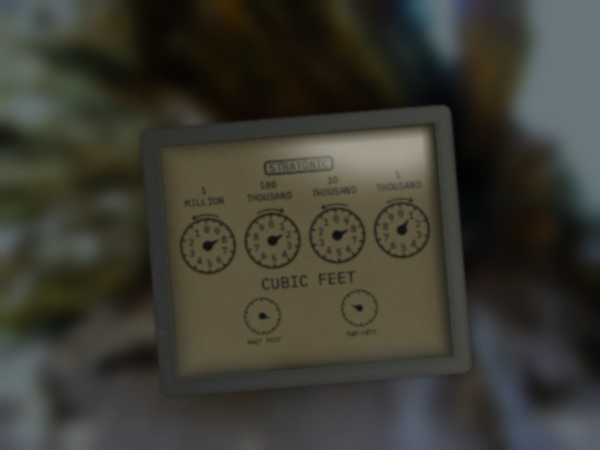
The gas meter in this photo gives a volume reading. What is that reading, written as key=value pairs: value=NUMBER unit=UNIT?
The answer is value=818100 unit=ft³
